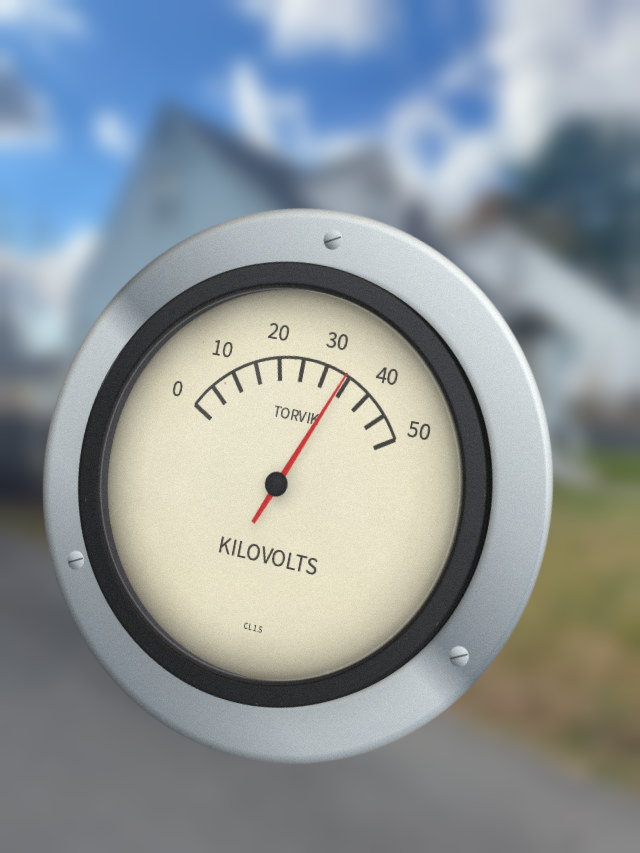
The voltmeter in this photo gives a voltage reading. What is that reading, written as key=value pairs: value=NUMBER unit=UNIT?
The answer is value=35 unit=kV
